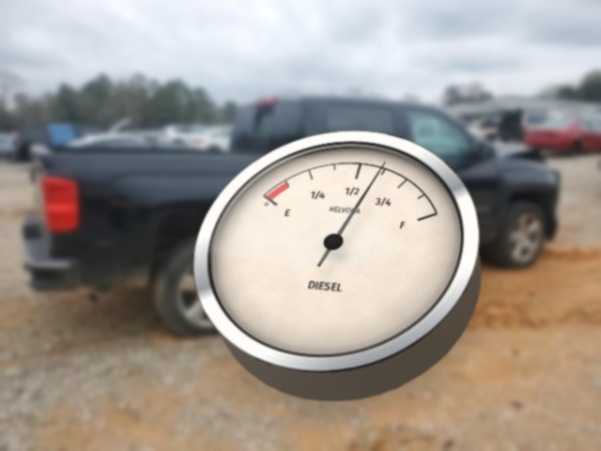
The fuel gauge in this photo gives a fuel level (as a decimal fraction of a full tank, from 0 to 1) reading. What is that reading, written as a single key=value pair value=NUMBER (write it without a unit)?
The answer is value=0.625
